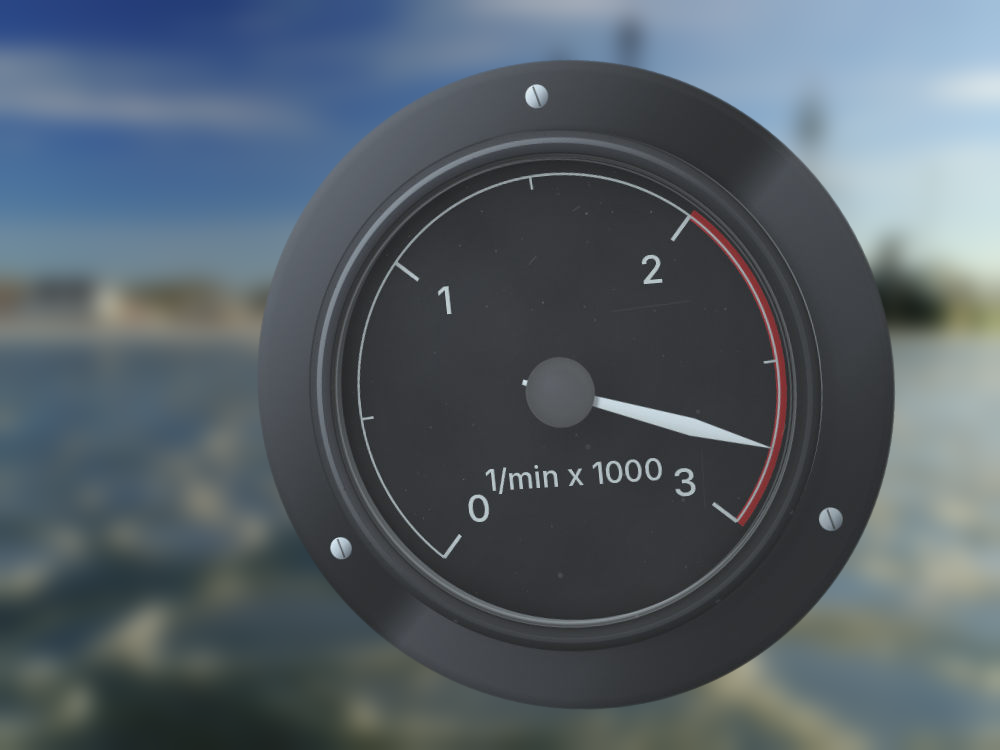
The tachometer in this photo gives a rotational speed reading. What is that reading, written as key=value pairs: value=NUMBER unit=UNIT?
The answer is value=2750 unit=rpm
